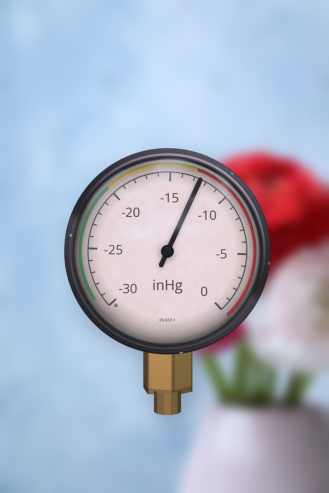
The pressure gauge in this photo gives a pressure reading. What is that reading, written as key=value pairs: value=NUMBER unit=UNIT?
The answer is value=-12.5 unit=inHg
